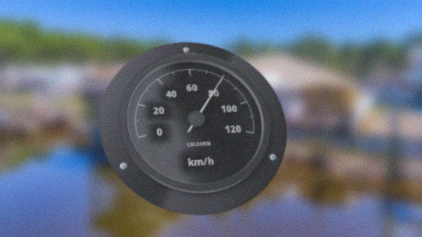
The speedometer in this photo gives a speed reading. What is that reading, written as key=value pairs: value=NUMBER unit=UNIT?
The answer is value=80 unit=km/h
